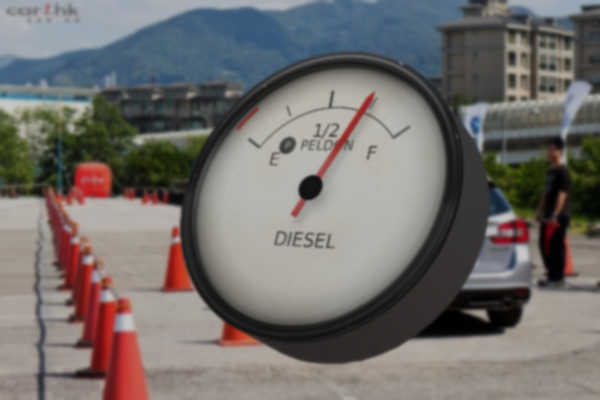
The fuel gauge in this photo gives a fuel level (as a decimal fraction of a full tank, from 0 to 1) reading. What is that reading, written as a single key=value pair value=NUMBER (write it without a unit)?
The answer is value=0.75
